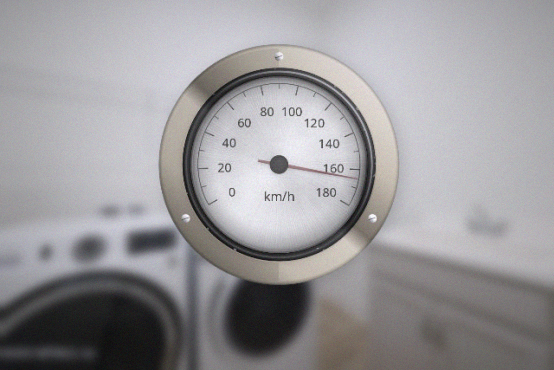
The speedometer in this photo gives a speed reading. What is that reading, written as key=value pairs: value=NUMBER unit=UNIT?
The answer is value=165 unit=km/h
